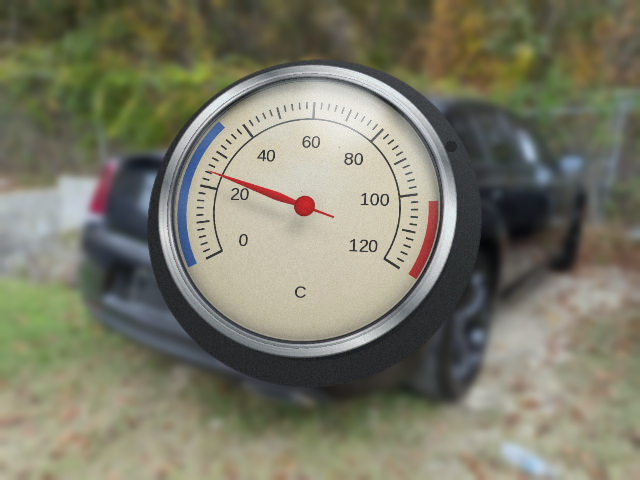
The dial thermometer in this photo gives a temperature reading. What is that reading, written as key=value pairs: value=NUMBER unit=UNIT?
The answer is value=24 unit=°C
